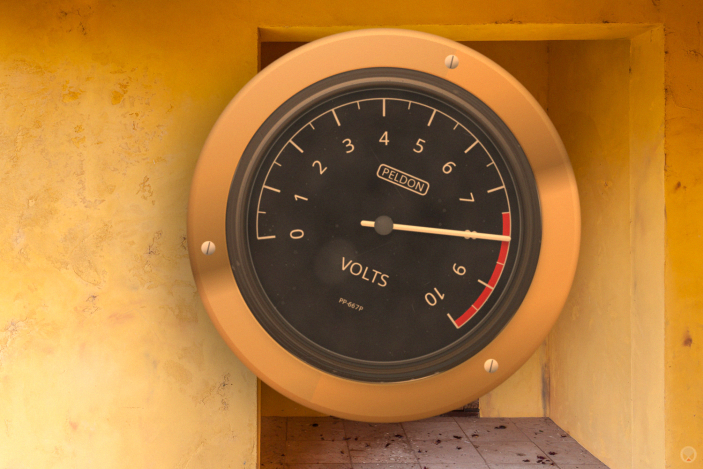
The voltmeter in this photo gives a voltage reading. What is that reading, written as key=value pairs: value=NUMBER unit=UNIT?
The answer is value=8 unit=V
